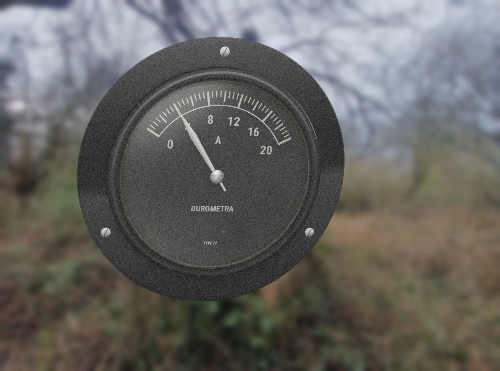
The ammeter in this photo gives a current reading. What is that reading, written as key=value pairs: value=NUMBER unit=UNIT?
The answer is value=4 unit=A
